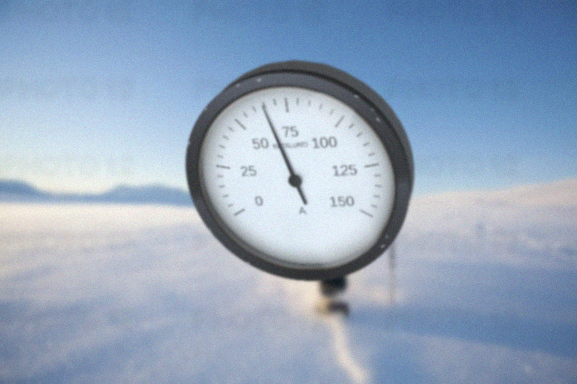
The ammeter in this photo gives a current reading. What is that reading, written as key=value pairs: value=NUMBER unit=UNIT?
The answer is value=65 unit=A
